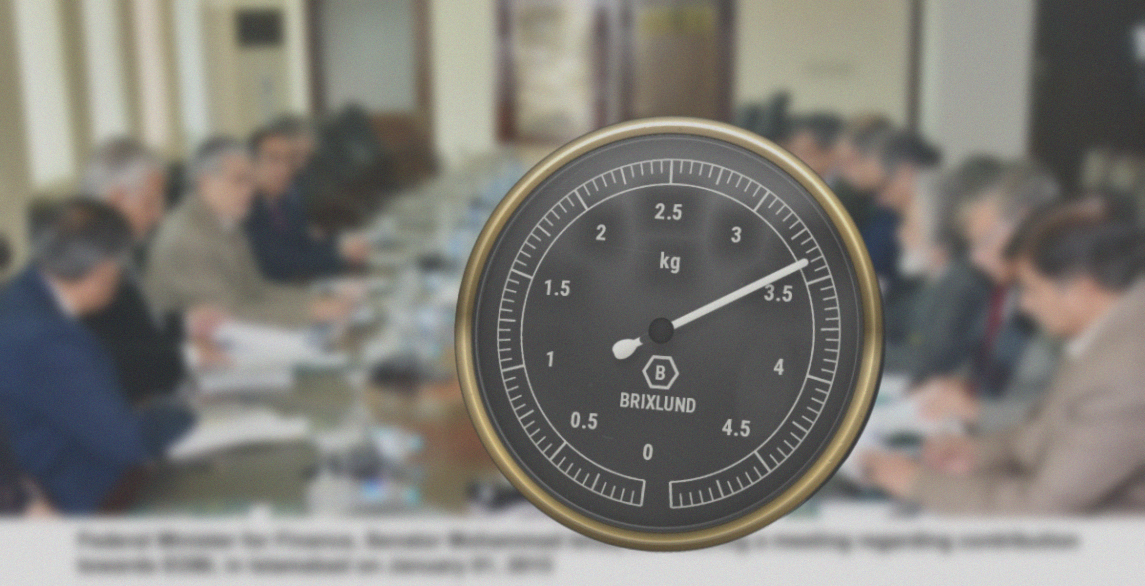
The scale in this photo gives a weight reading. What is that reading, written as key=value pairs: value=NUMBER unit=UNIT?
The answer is value=3.4 unit=kg
